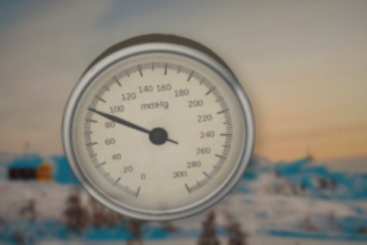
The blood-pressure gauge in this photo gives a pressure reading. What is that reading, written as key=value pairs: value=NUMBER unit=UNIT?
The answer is value=90 unit=mmHg
